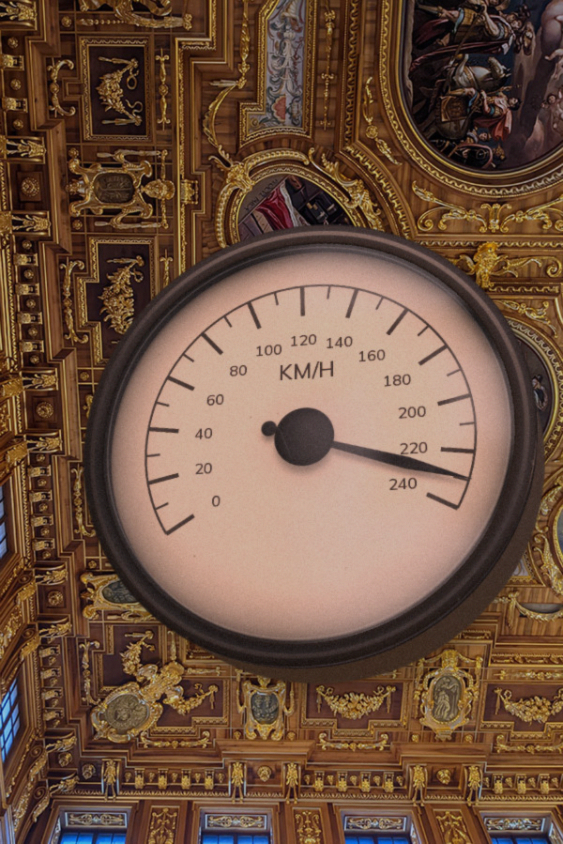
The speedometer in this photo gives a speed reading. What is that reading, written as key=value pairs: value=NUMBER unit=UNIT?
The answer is value=230 unit=km/h
